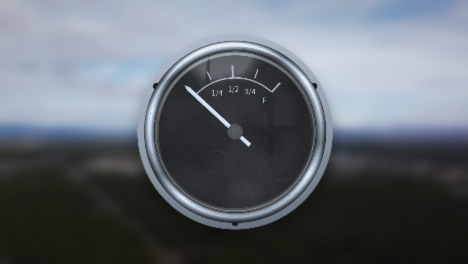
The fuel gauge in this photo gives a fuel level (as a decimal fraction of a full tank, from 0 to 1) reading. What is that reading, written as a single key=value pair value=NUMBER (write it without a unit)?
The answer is value=0
